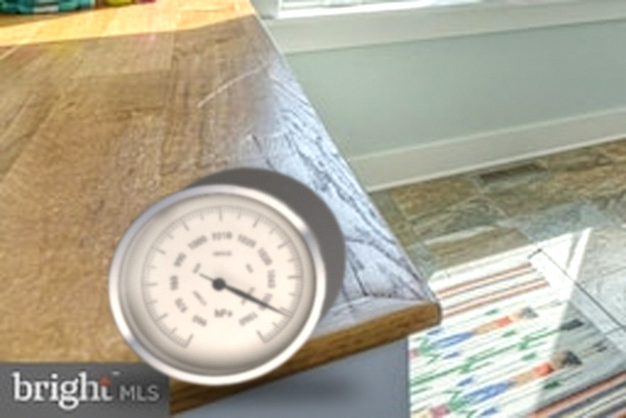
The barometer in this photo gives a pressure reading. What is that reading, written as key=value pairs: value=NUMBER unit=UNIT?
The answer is value=1050 unit=hPa
